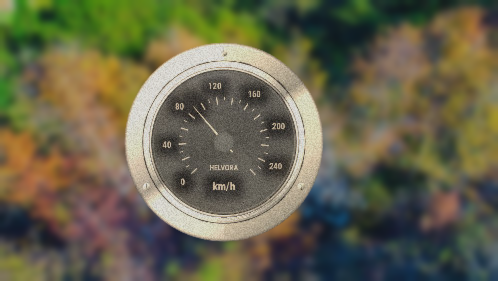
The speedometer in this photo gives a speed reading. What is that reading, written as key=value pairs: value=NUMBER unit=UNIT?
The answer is value=90 unit=km/h
